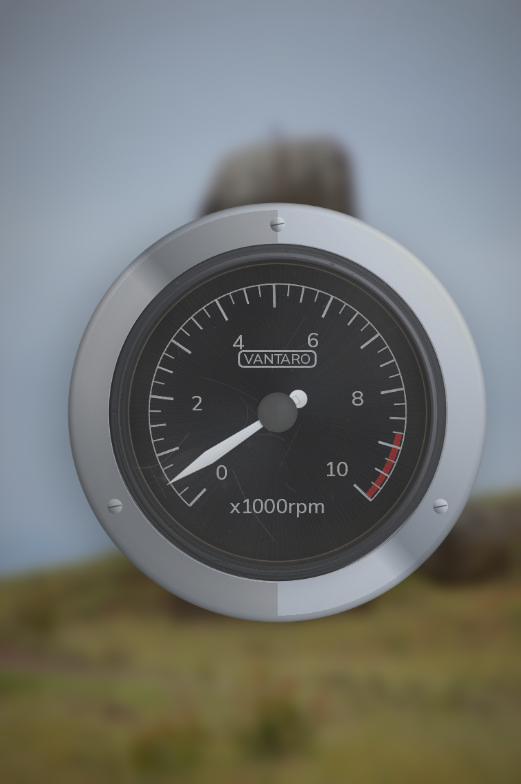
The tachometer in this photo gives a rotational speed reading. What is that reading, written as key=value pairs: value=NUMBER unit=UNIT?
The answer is value=500 unit=rpm
